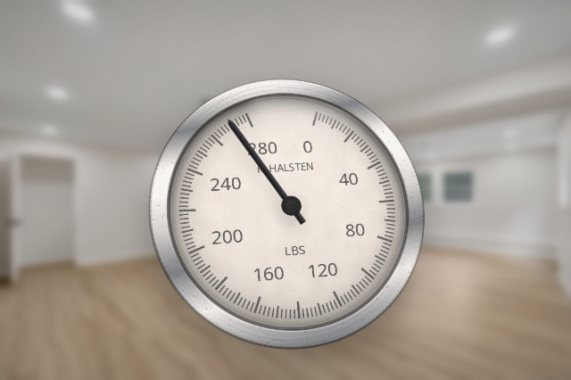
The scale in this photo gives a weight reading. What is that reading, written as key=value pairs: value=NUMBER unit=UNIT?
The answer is value=270 unit=lb
